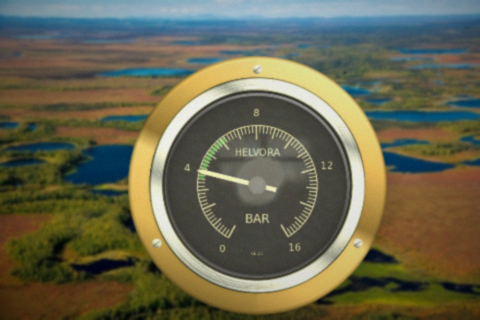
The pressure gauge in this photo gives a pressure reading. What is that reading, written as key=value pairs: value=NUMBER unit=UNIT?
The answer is value=4 unit=bar
